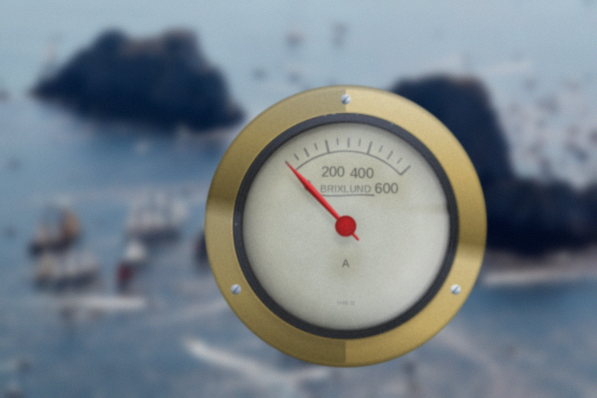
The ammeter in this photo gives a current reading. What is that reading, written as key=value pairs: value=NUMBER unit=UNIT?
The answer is value=0 unit=A
